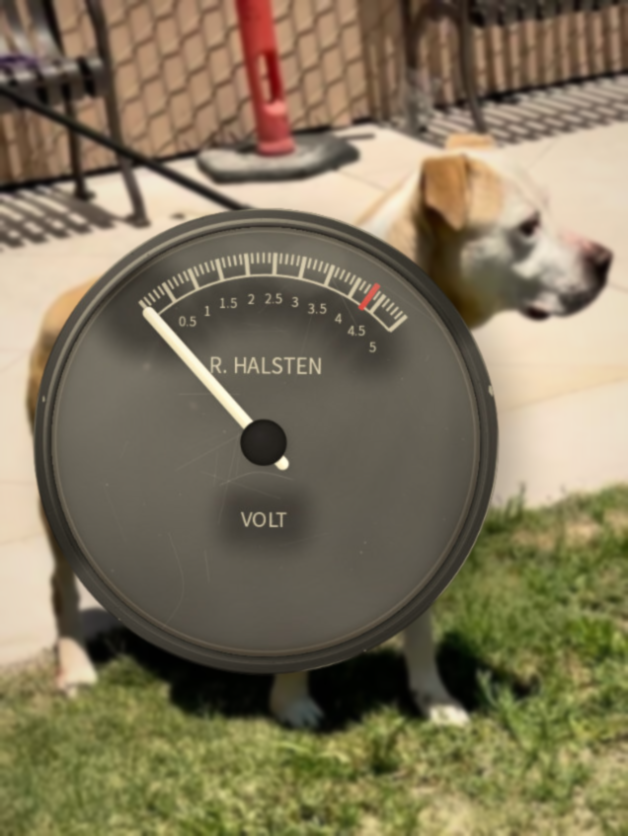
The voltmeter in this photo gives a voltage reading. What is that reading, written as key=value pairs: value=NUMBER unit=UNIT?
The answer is value=0 unit=V
